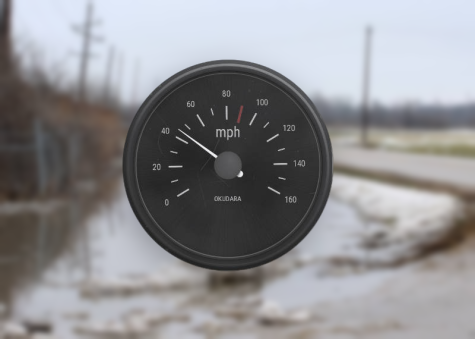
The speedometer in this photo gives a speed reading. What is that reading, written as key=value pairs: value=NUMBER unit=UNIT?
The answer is value=45 unit=mph
